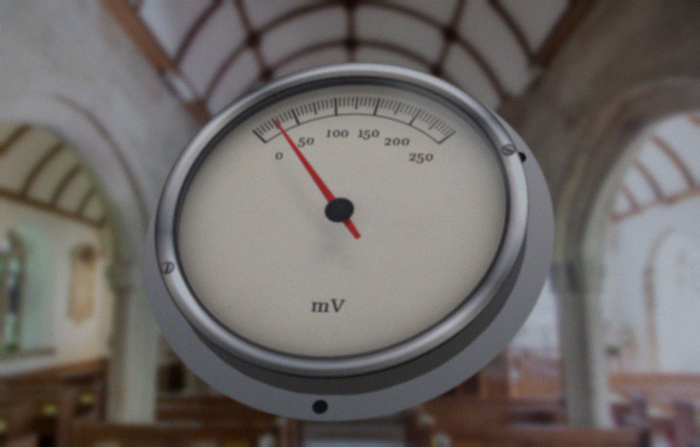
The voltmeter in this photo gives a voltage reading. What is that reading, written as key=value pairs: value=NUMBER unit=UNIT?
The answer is value=25 unit=mV
